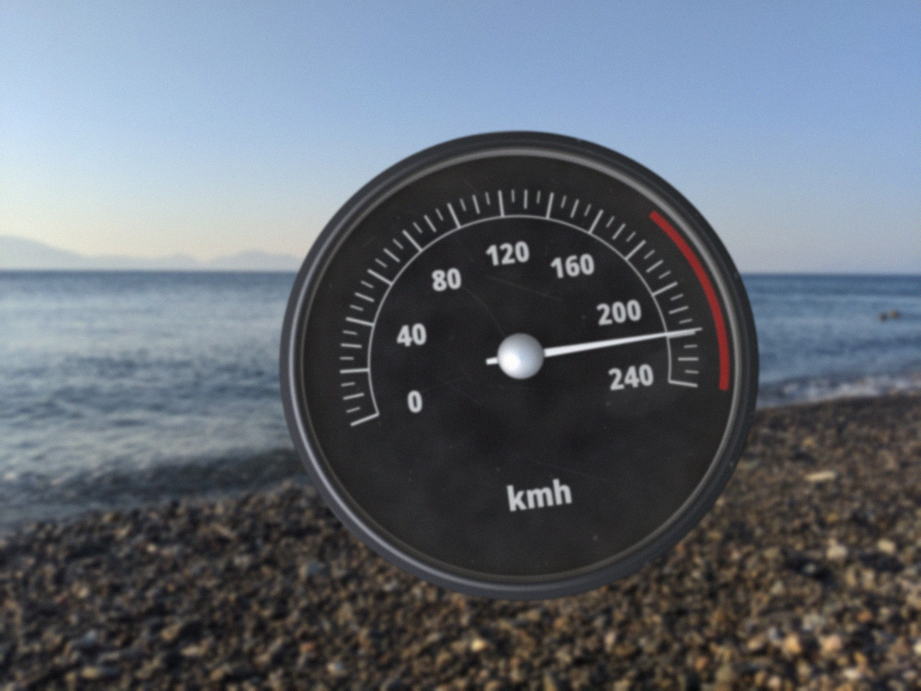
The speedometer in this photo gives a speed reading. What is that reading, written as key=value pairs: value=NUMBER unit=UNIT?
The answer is value=220 unit=km/h
